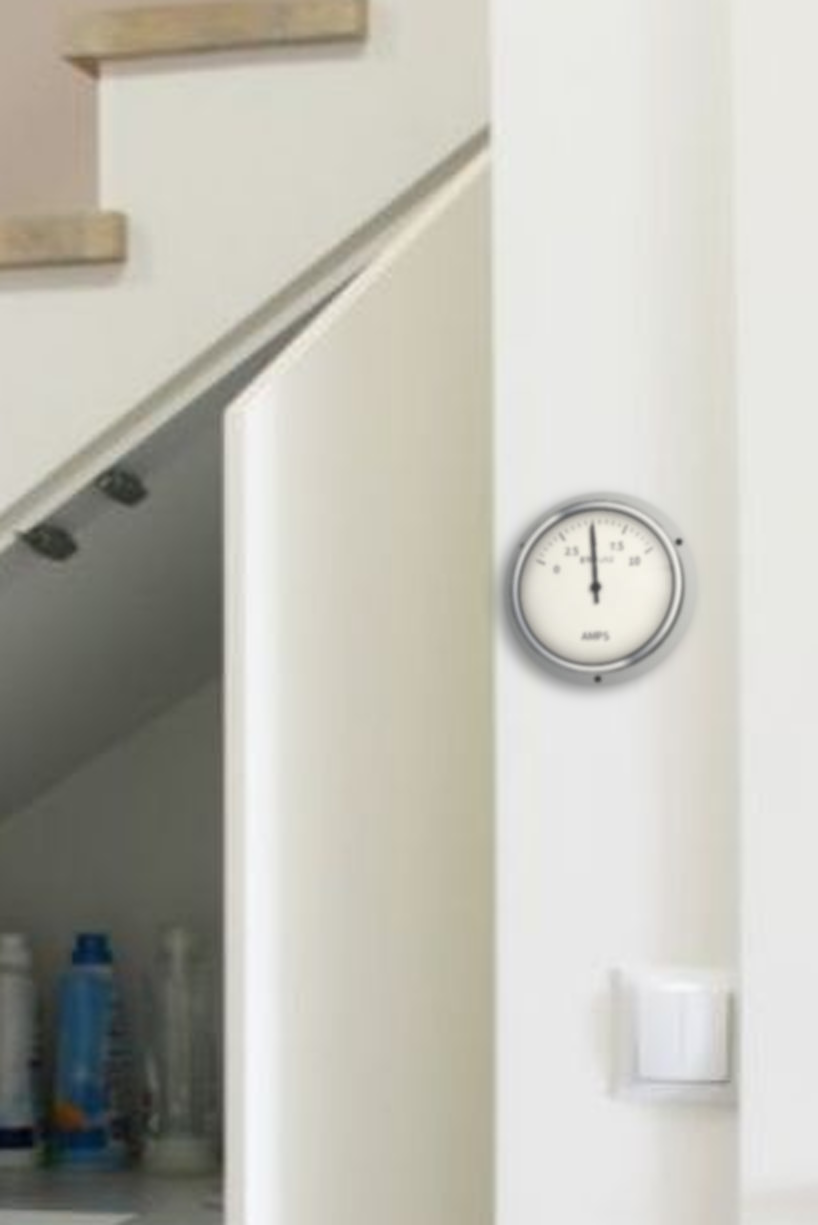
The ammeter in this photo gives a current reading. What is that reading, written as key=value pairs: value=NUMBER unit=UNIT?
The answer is value=5 unit=A
